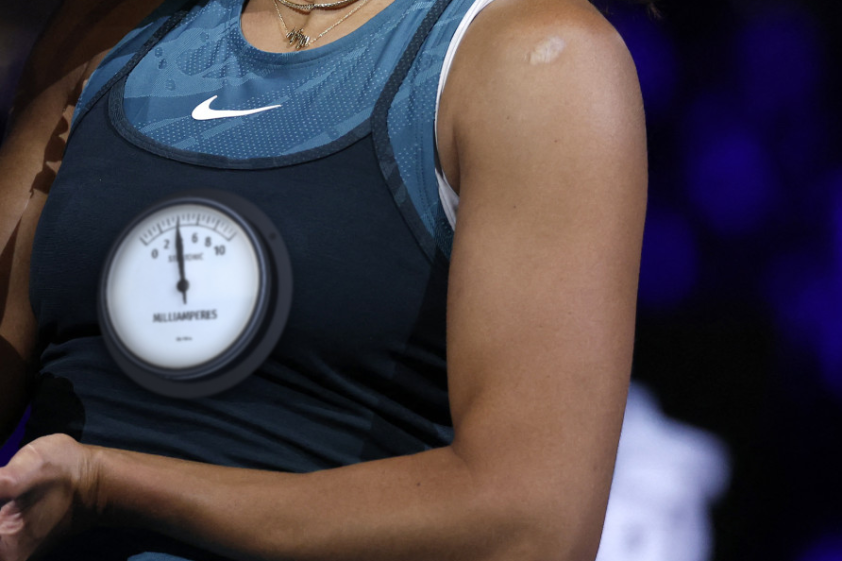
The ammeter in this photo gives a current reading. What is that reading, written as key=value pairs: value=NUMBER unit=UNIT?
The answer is value=4 unit=mA
